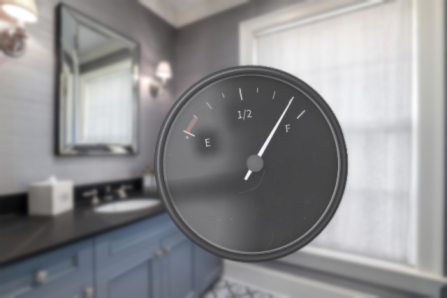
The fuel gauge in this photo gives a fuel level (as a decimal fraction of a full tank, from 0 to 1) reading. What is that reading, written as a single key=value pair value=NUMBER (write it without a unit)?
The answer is value=0.875
